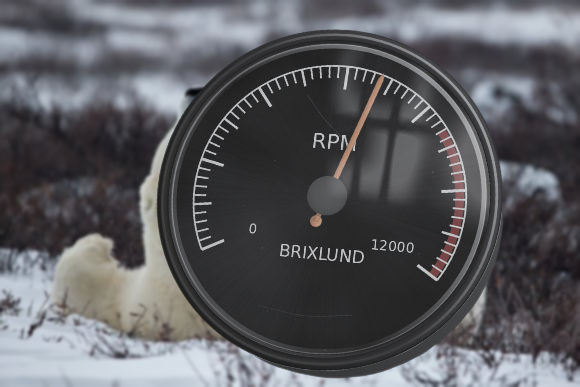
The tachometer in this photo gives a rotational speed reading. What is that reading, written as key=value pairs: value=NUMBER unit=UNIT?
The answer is value=6800 unit=rpm
